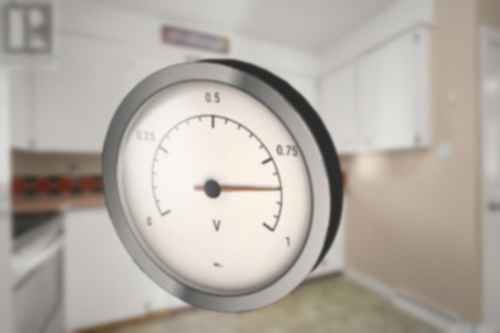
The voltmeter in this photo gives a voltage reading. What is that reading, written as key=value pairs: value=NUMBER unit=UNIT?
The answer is value=0.85 unit=V
